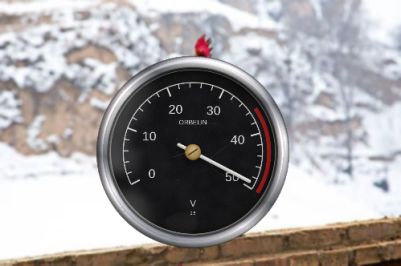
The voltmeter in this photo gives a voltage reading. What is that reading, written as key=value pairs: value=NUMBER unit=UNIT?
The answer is value=49 unit=V
